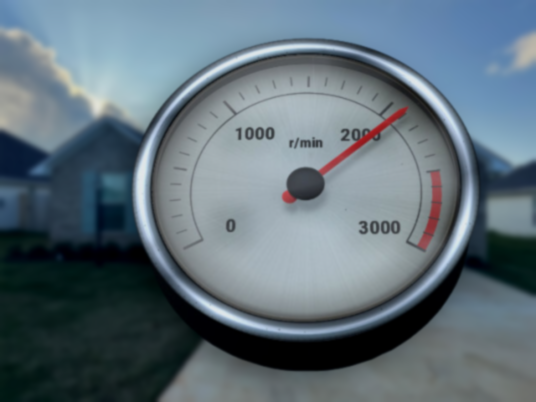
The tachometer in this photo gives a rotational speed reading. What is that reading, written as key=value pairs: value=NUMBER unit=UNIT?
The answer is value=2100 unit=rpm
